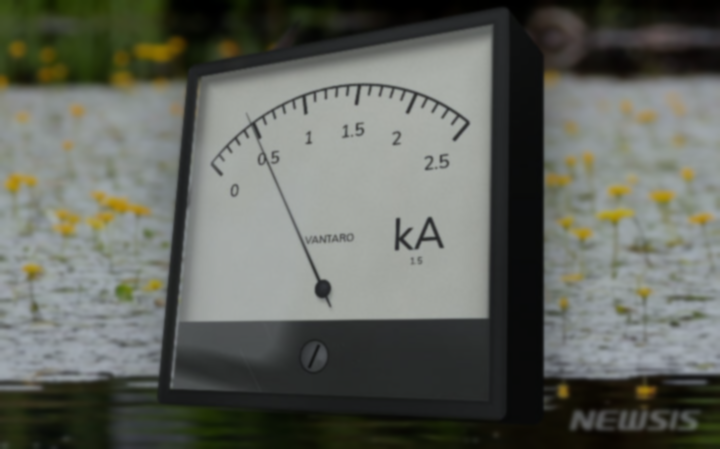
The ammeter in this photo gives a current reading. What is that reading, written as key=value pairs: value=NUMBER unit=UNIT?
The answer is value=0.5 unit=kA
